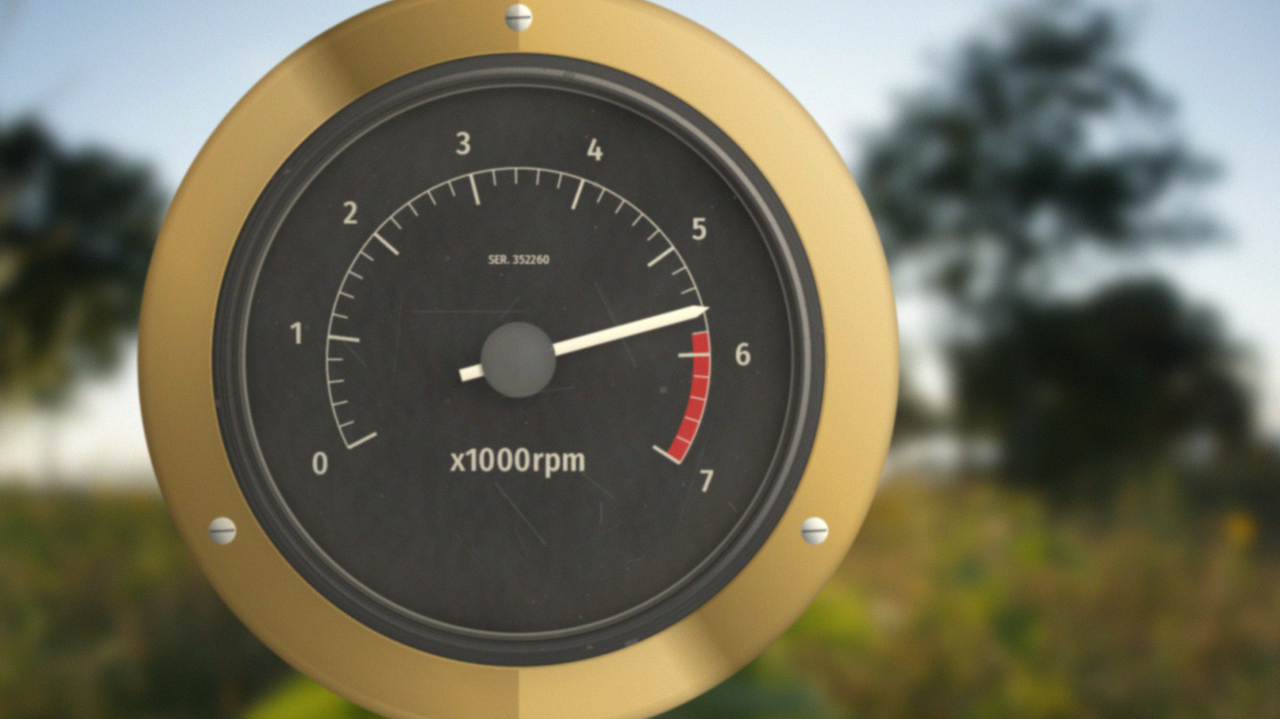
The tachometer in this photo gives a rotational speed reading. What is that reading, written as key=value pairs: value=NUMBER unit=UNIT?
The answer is value=5600 unit=rpm
